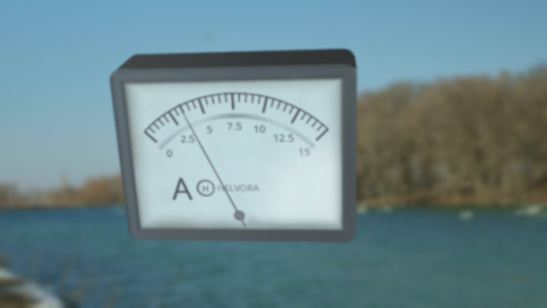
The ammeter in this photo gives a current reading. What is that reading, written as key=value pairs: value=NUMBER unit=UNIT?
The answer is value=3.5 unit=A
